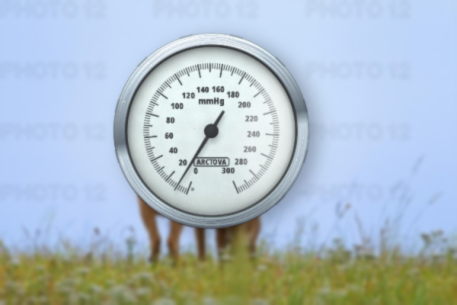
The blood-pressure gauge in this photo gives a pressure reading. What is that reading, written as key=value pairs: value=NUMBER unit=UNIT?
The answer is value=10 unit=mmHg
